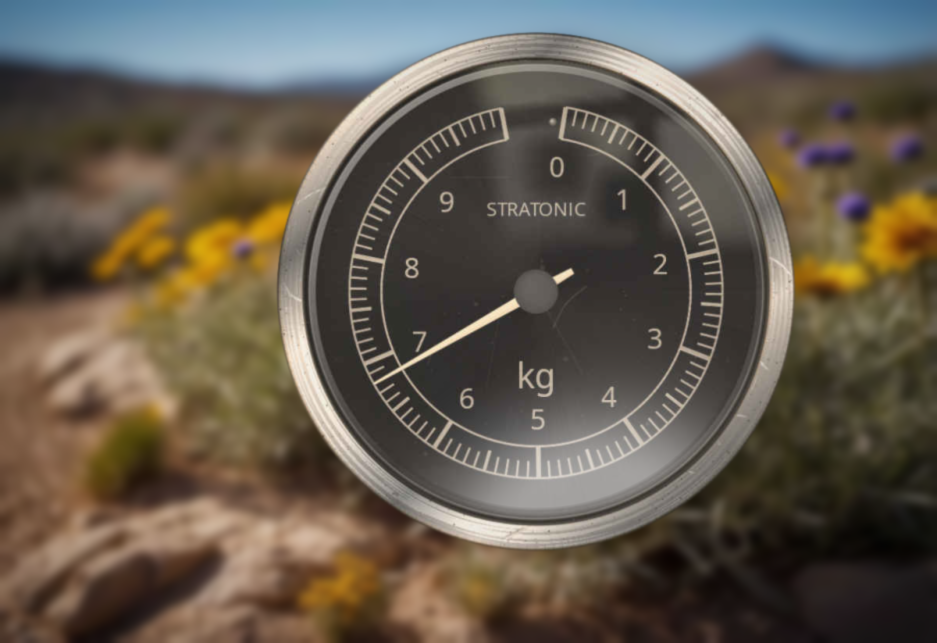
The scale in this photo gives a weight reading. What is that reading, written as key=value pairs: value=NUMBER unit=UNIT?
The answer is value=6.8 unit=kg
